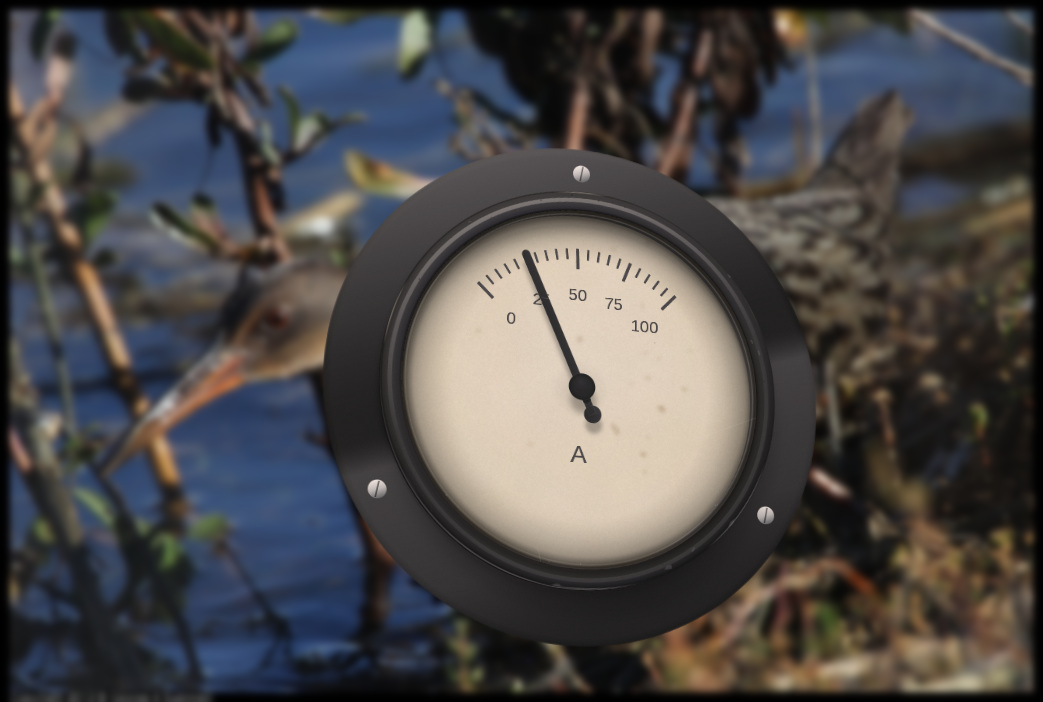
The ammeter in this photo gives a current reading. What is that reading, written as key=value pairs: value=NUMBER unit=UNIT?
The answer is value=25 unit=A
